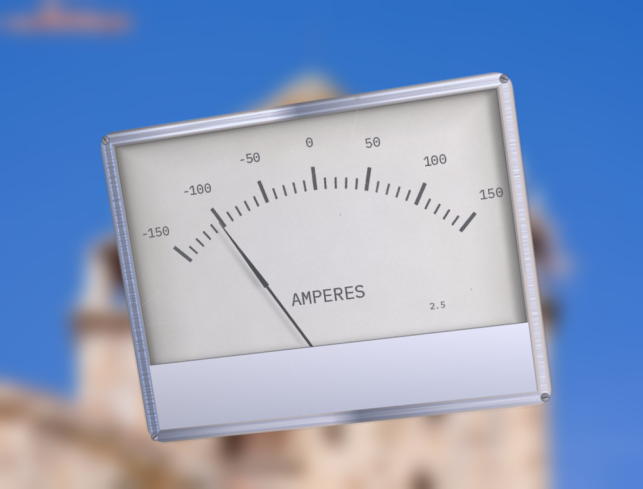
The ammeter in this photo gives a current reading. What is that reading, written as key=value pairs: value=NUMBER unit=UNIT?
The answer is value=-100 unit=A
